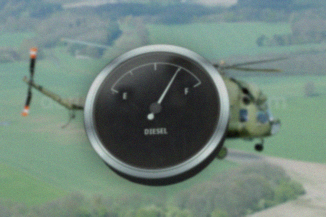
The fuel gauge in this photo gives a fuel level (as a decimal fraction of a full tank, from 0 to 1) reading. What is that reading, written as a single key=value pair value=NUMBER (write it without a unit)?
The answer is value=0.75
